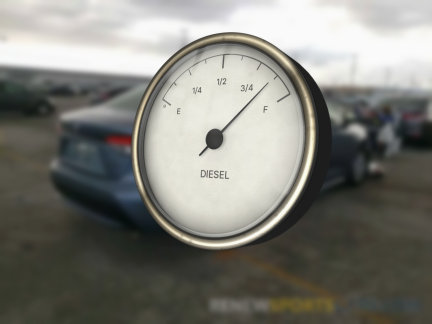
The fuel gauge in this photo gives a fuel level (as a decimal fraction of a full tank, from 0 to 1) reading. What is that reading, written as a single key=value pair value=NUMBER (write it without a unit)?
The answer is value=0.875
